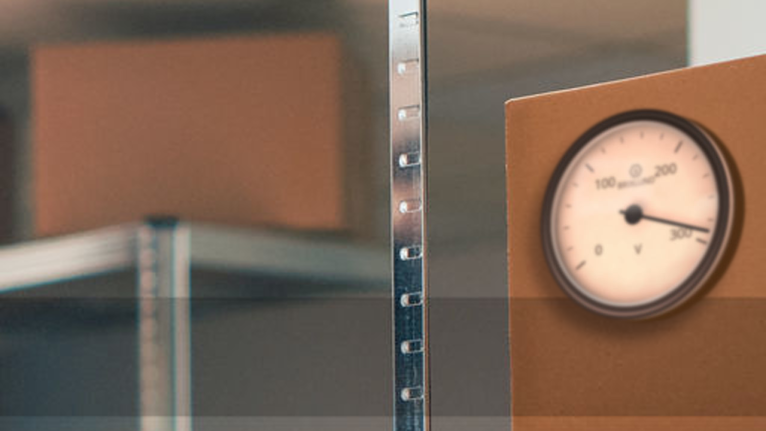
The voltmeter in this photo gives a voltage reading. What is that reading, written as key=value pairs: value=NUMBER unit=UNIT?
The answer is value=290 unit=V
